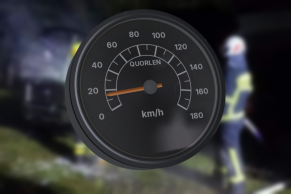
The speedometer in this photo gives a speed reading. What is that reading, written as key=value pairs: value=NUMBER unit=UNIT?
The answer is value=15 unit=km/h
